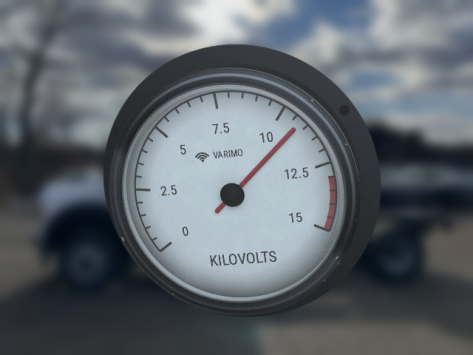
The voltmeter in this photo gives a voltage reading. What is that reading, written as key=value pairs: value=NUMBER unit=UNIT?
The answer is value=10.75 unit=kV
